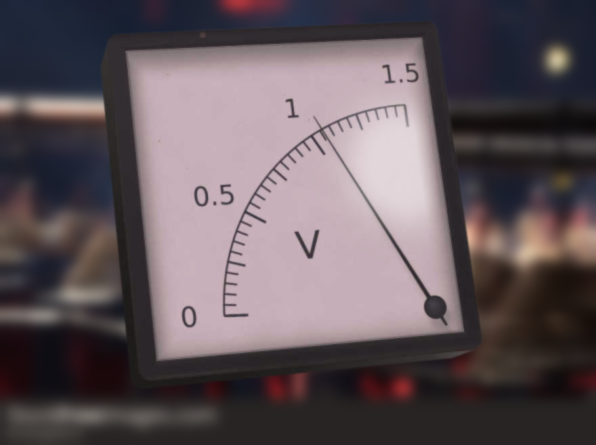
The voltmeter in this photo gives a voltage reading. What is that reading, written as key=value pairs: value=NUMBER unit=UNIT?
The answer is value=1.05 unit=V
